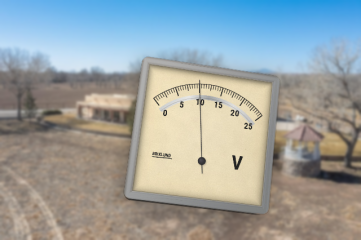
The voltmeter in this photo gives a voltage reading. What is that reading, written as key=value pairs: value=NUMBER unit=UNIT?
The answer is value=10 unit=V
